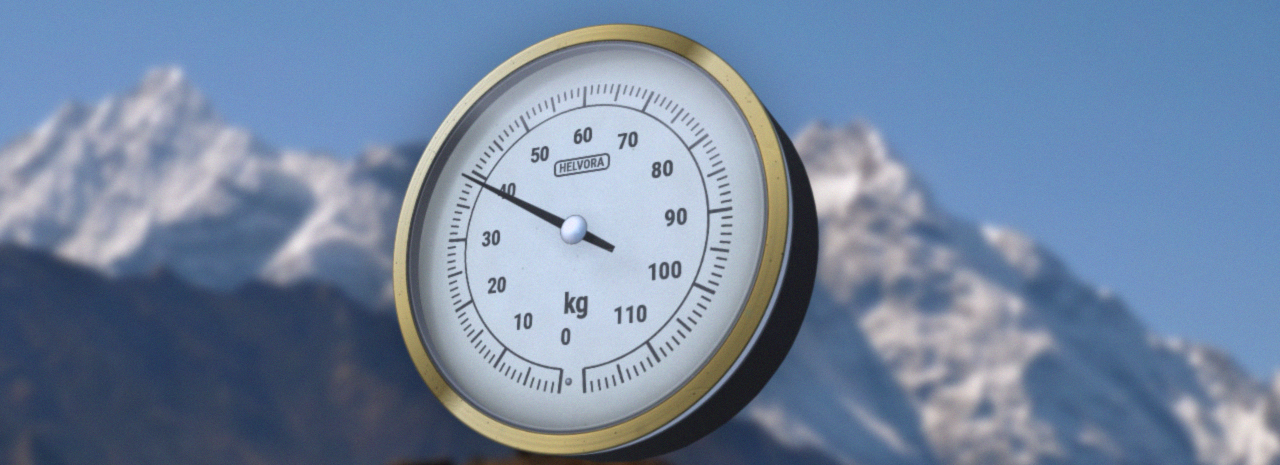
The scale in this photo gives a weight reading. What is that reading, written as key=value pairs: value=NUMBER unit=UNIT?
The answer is value=39 unit=kg
